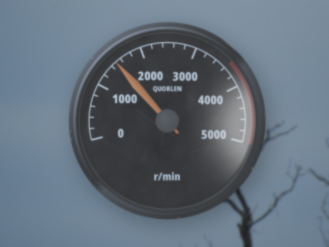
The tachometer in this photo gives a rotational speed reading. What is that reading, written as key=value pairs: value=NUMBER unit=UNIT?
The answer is value=1500 unit=rpm
